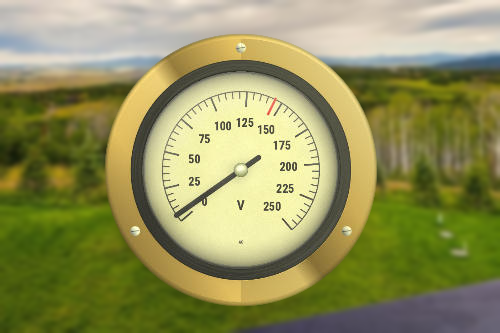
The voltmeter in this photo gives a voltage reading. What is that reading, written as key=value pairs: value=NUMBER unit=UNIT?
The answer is value=5 unit=V
